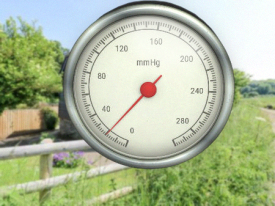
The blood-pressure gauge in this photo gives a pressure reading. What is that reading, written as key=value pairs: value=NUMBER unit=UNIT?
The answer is value=20 unit=mmHg
